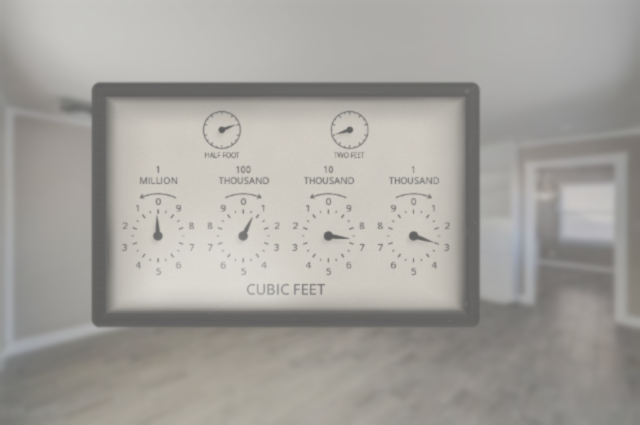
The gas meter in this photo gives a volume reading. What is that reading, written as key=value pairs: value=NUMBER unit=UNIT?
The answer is value=7300 unit=ft³
